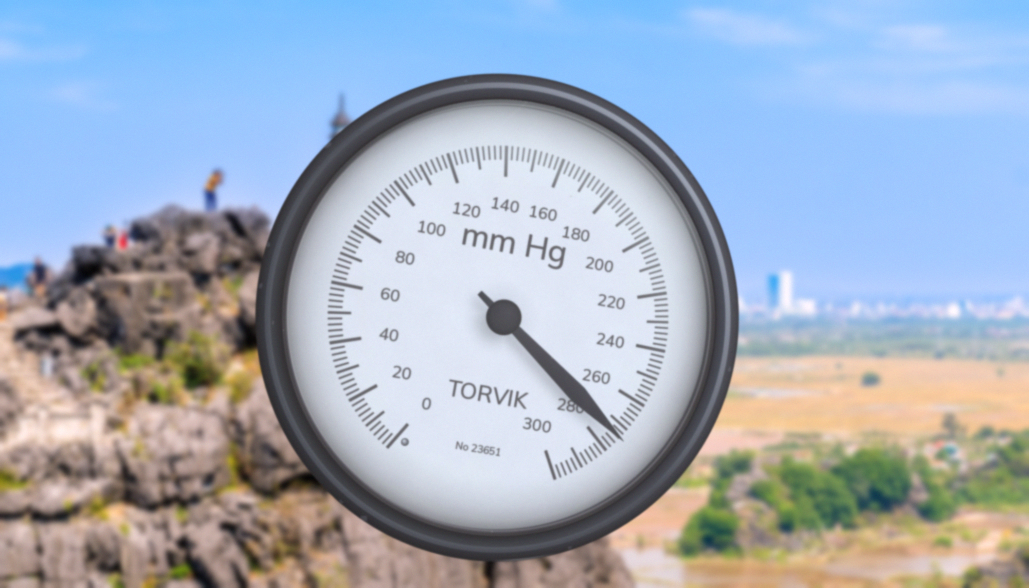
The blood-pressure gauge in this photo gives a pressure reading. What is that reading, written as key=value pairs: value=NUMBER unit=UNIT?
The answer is value=274 unit=mmHg
